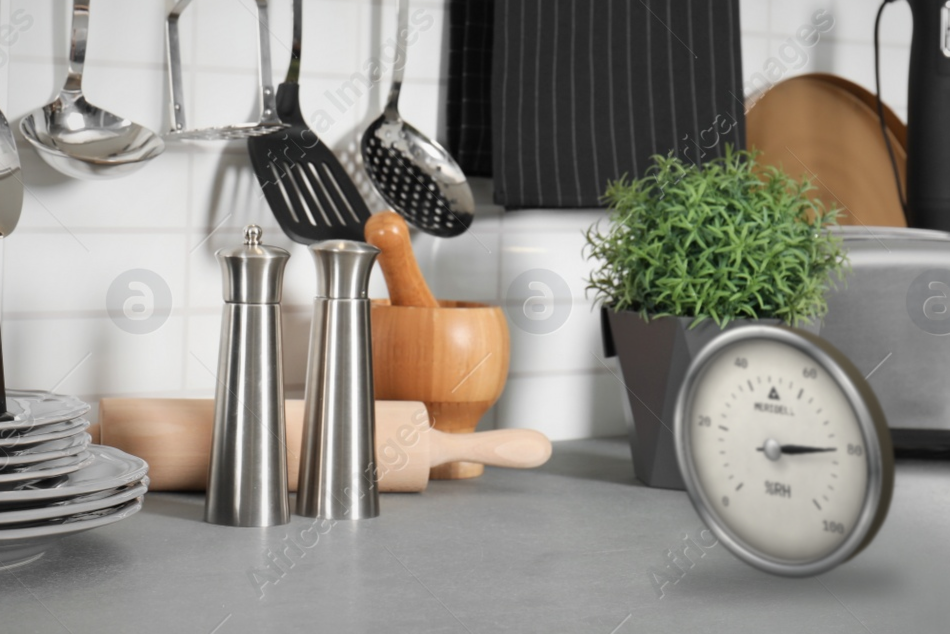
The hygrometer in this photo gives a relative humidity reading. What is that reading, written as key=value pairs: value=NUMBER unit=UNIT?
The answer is value=80 unit=%
